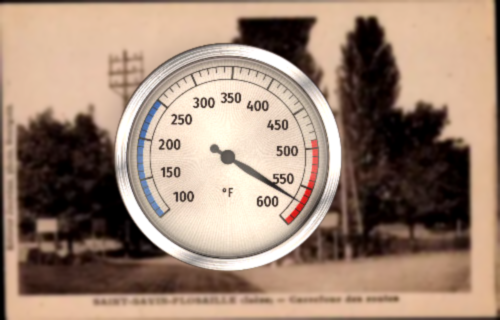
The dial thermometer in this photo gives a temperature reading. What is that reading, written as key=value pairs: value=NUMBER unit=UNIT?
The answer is value=570 unit=°F
